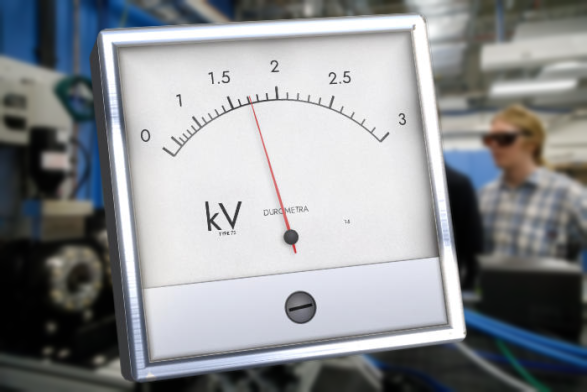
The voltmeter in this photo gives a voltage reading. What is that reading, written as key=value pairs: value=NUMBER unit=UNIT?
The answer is value=1.7 unit=kV
